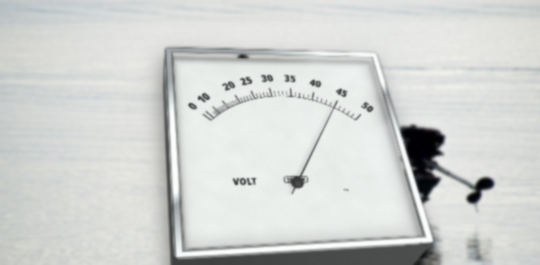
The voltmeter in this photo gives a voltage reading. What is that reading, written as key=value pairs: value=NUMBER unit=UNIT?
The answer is value=45 unit=V
